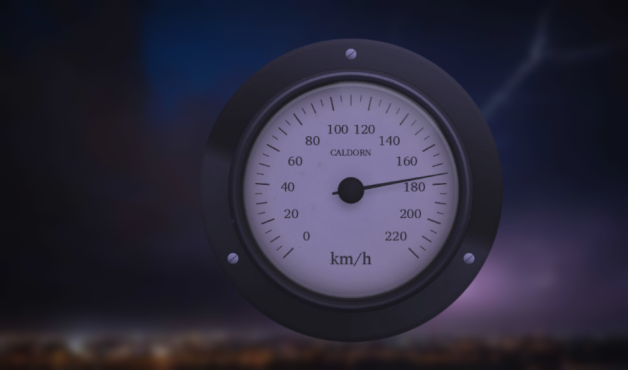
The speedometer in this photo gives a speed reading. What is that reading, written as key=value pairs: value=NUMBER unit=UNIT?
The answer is value=175 unit=km/h
